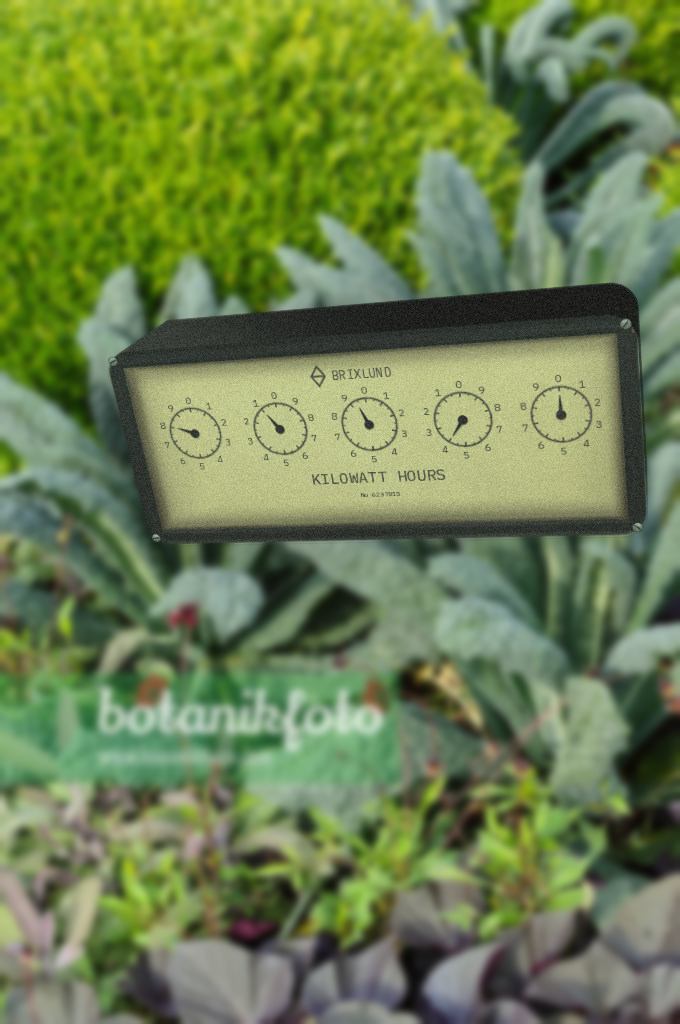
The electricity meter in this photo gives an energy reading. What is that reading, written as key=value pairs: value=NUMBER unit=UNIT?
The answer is value=80940 unit=kWh
